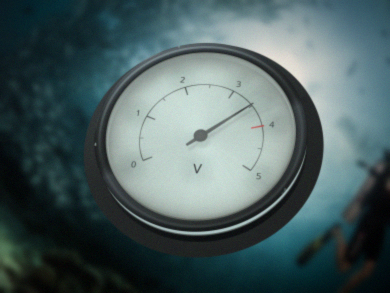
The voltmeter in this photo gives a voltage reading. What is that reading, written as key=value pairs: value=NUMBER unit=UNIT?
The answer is value=3.5 unit=V
